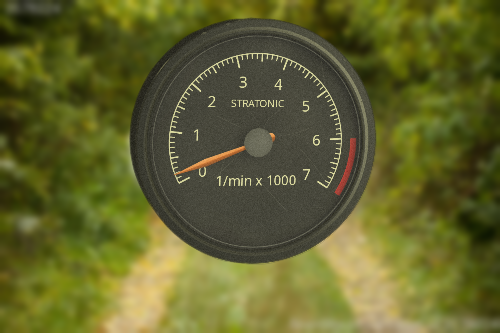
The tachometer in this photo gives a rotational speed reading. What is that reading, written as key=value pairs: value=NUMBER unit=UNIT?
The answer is value=200 unit=rpm
